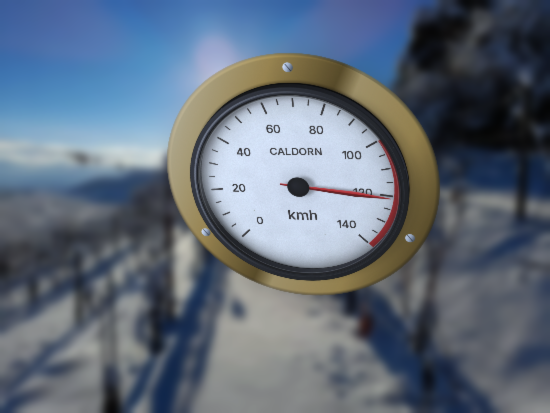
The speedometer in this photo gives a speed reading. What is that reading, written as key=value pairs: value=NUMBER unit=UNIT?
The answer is value=120 unit=km/h
